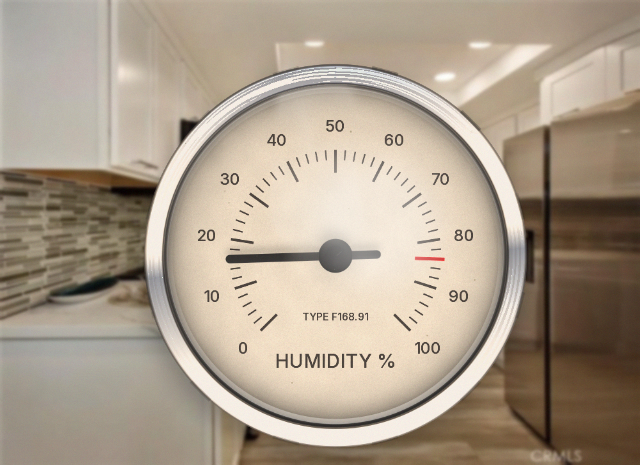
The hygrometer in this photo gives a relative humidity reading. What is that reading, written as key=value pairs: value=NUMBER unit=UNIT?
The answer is value=16 unit=%
